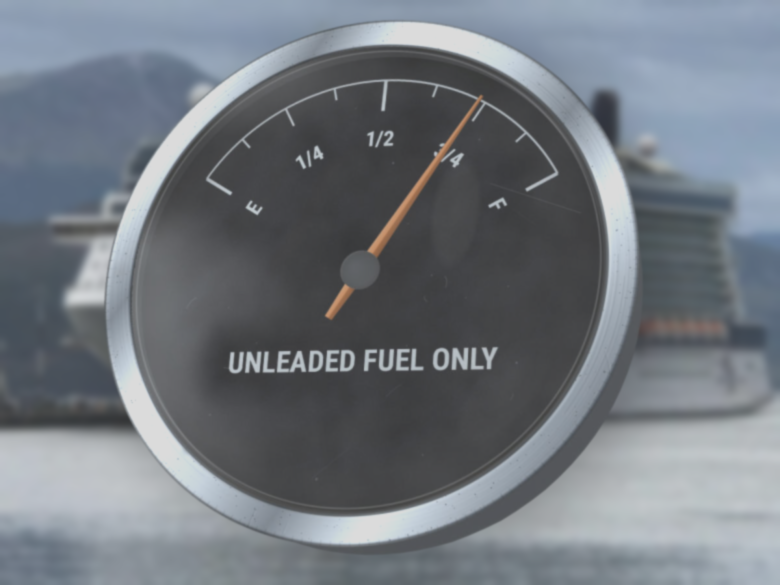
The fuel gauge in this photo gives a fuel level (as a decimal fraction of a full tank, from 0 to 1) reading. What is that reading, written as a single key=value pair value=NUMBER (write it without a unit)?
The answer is value=0.75
